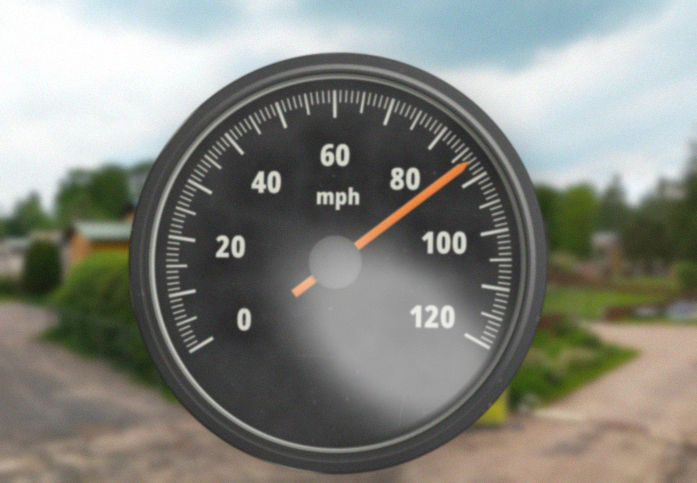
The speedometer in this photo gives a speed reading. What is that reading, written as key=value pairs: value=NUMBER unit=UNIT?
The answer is value=87 unit=mph
